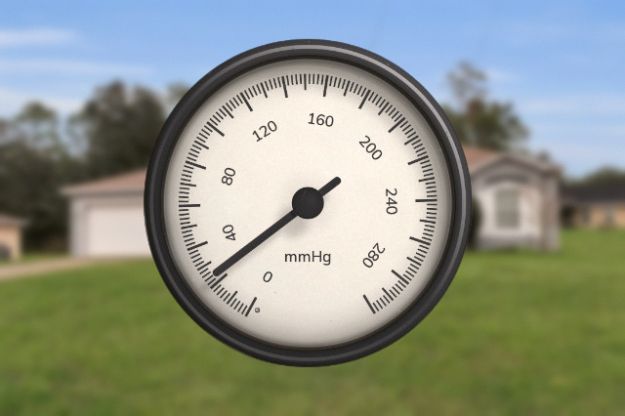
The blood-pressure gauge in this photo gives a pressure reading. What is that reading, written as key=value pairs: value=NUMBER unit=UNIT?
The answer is value=24 unit=mmHg
